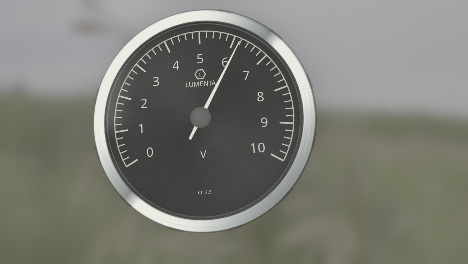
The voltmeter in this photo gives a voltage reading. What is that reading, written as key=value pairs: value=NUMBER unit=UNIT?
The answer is value=6.2 unit=V
